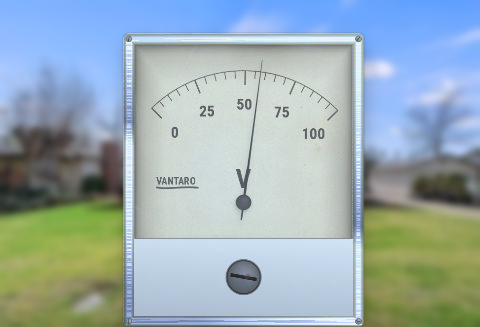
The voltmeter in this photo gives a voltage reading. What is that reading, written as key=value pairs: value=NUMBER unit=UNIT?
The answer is value=57.5 unit=V
